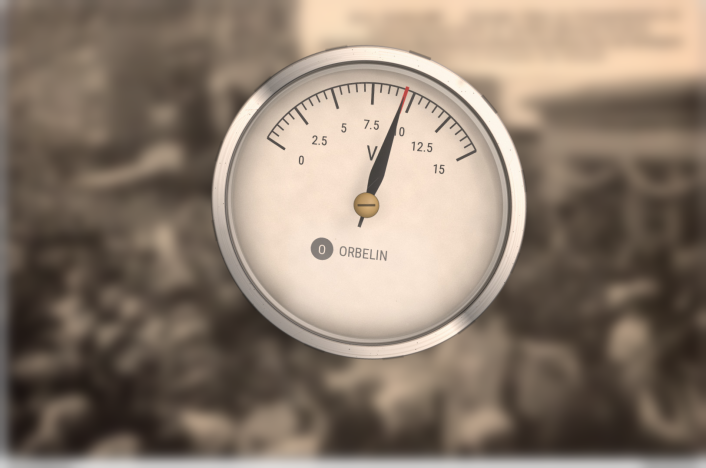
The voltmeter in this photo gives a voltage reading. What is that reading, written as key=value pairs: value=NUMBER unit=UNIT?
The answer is value=9.5 unit=V
